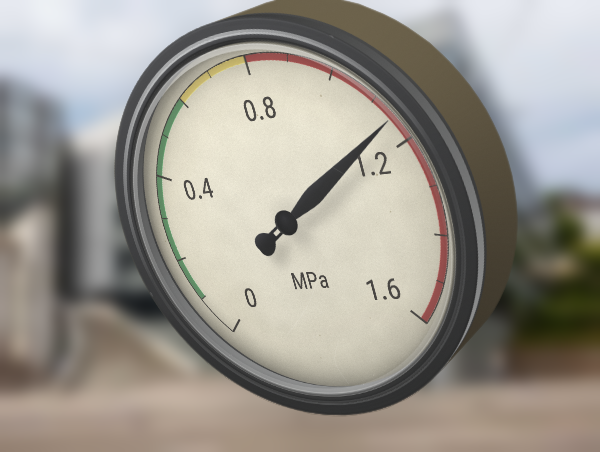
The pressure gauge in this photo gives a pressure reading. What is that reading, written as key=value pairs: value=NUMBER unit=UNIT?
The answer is value=1.15 unit=MPa
